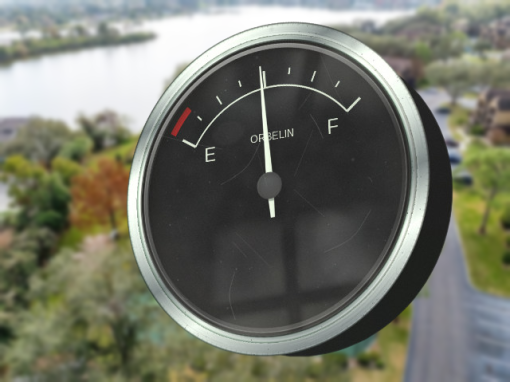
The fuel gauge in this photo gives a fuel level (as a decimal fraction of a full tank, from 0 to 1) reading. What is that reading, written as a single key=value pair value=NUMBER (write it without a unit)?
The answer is value=0.5
